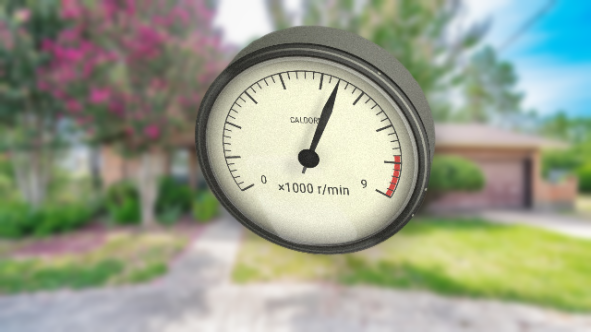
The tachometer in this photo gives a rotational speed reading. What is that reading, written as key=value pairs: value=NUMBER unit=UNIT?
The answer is value=5400 unit=rpm
